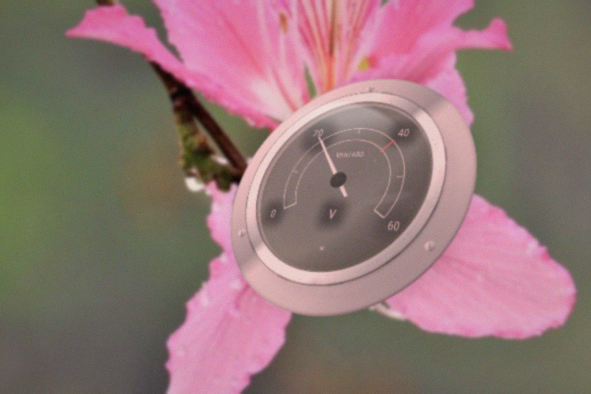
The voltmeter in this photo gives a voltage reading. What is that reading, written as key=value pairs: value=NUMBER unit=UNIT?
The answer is value=20 unit=V
